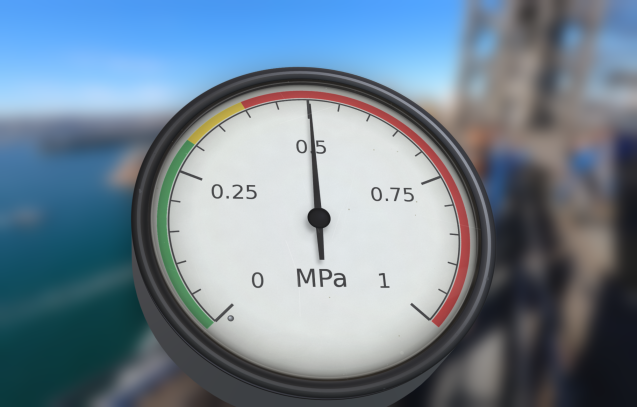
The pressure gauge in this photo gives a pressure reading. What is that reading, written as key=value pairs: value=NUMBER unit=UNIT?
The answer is value=0.5 unit=MPa
